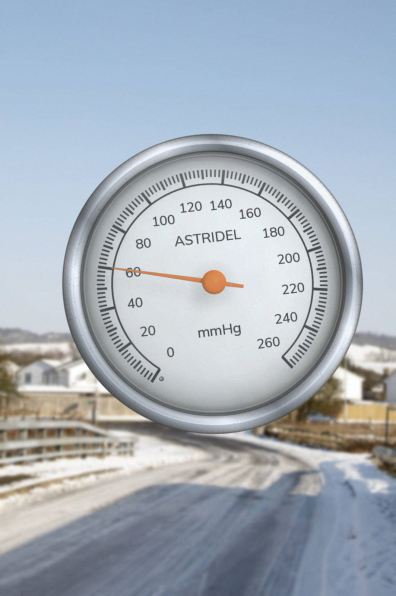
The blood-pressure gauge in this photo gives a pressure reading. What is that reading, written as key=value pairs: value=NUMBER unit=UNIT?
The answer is value=60 unit=mmHg
